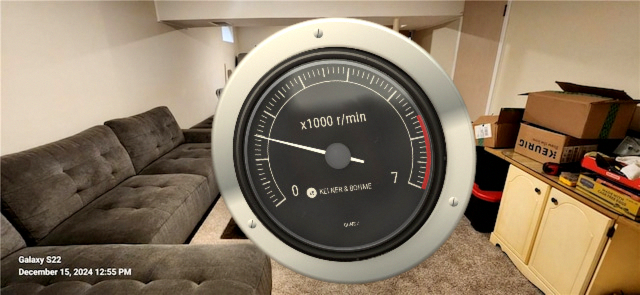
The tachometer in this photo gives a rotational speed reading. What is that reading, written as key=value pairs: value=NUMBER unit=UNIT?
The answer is value=1500 unit=rpm
